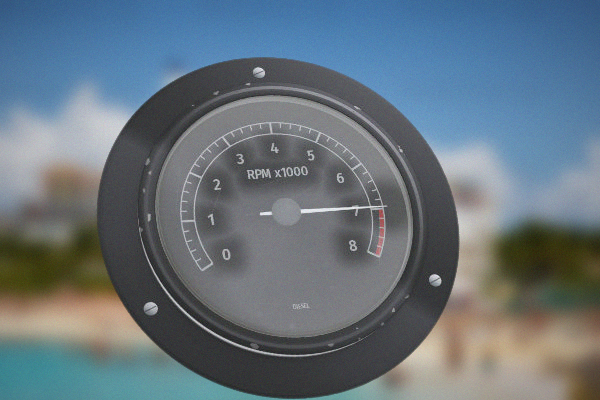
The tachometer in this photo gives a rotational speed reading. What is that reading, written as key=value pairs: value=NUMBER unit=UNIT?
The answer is value=7000 unit=rpm
